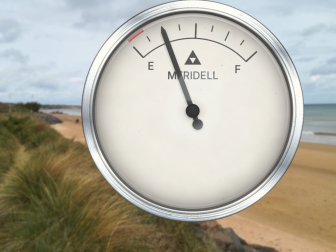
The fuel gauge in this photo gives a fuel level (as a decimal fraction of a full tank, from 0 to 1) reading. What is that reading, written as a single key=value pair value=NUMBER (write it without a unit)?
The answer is value=0.25
